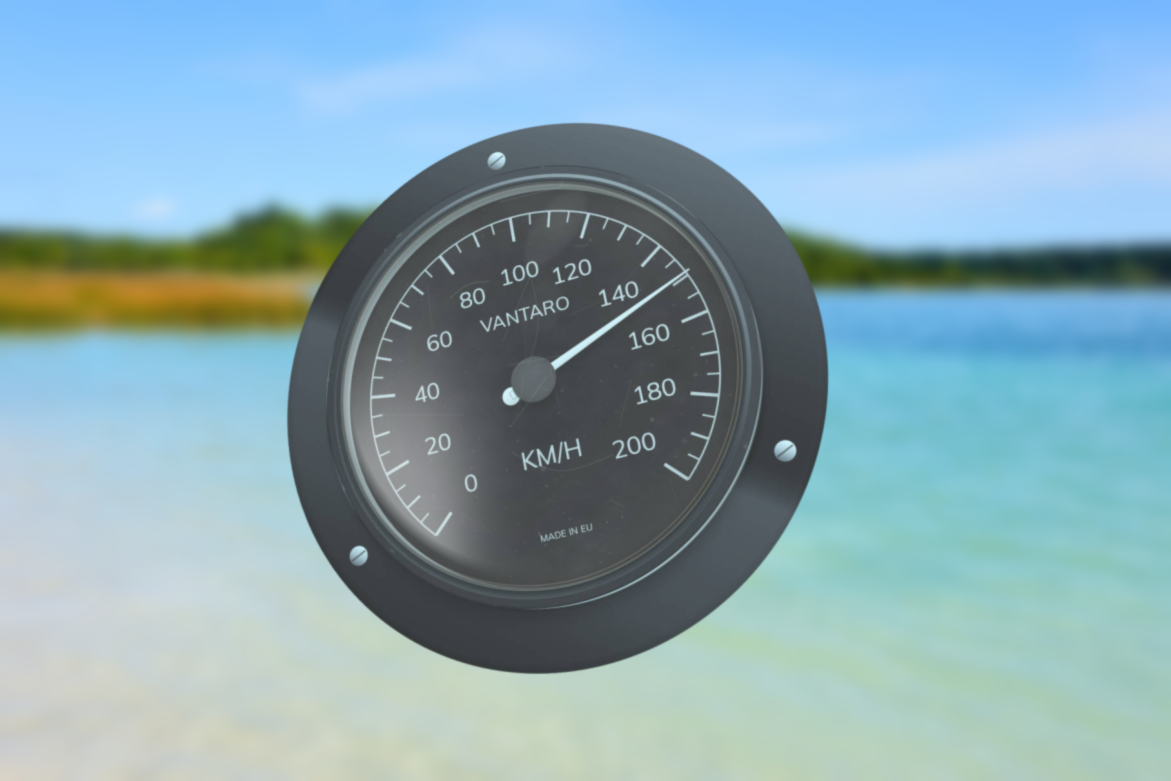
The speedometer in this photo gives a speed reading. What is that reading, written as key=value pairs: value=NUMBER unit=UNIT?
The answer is value=150 unit=km/h
